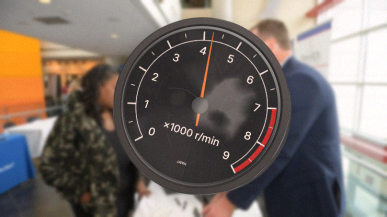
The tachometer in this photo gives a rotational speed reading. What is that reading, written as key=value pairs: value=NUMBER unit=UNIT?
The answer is value=4250 unit=rpm
